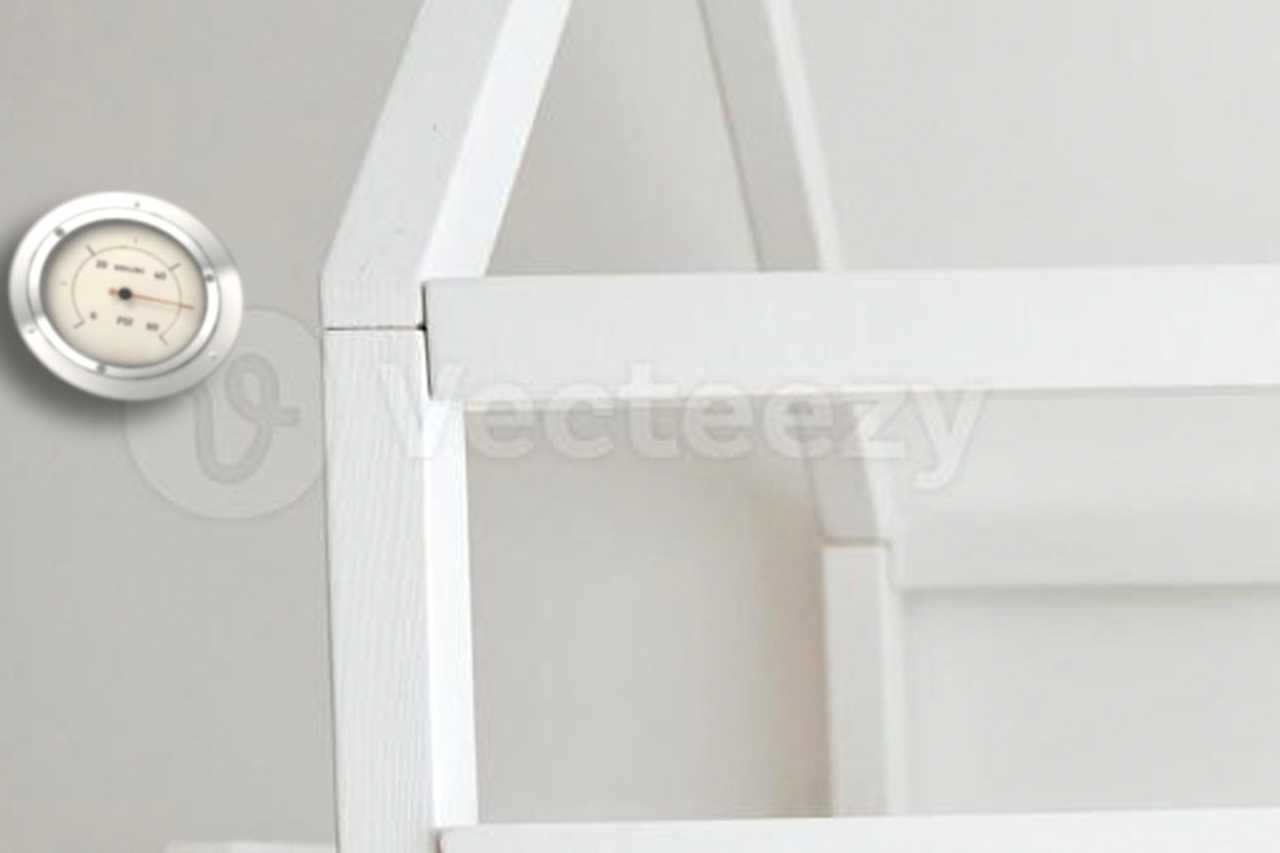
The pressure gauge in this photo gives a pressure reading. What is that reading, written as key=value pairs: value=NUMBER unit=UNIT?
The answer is value=50 unit=psi
